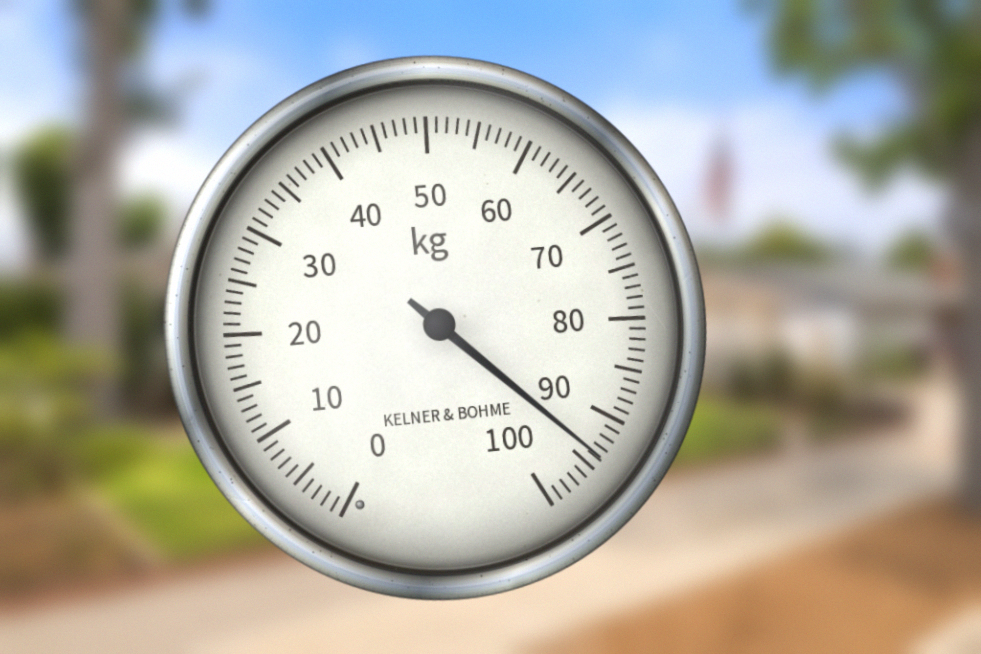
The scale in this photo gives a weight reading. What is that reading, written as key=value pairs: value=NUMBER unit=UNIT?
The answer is value=94 unit=kg
